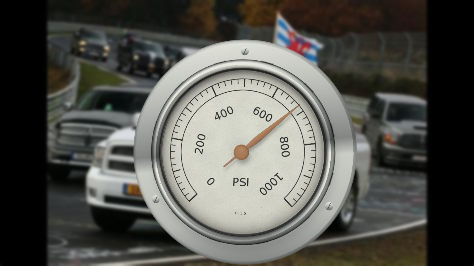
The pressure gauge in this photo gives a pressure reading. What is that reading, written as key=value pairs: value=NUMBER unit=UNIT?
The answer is value=680 unit=psi
